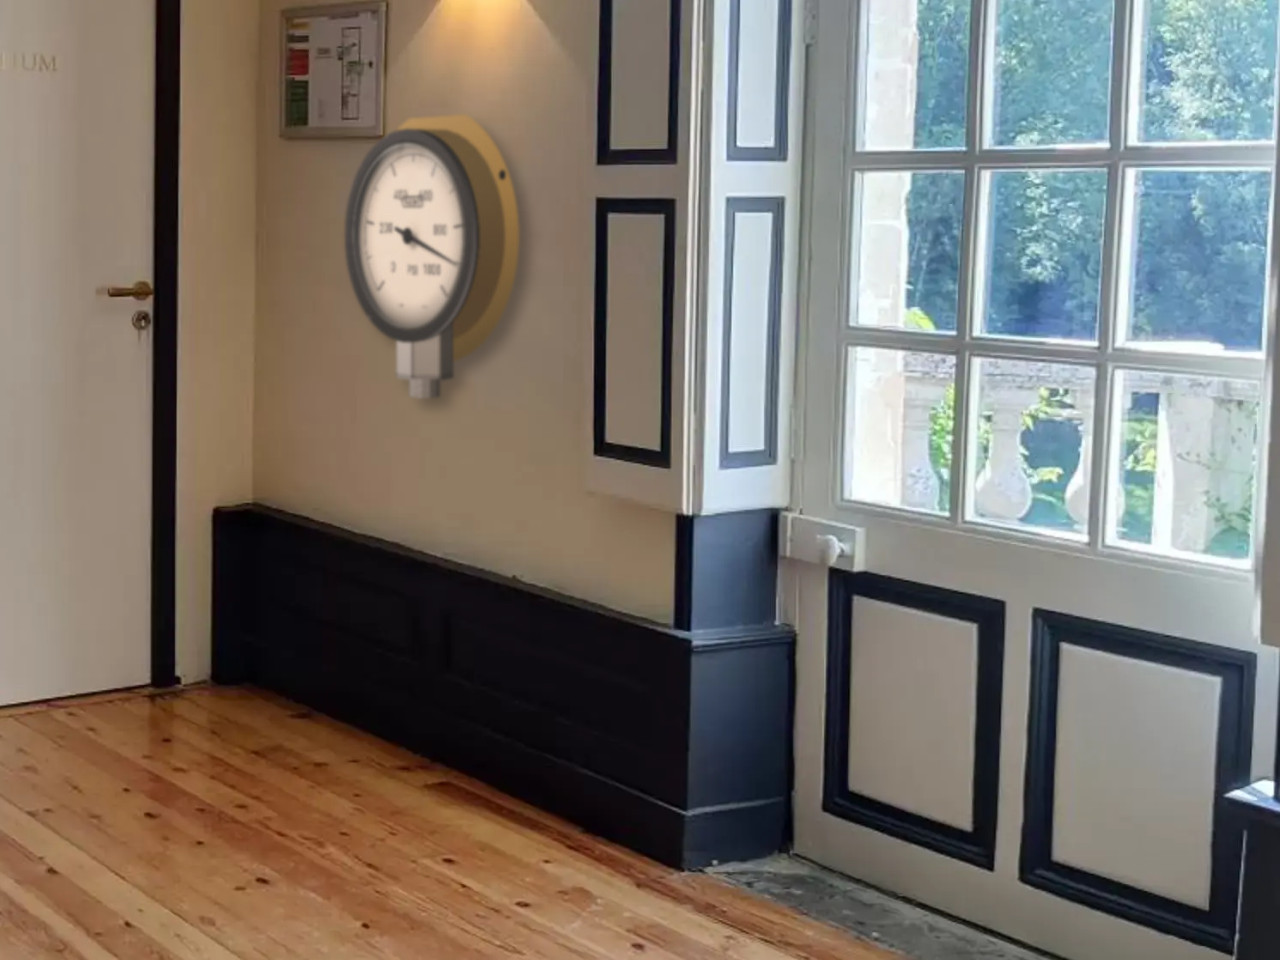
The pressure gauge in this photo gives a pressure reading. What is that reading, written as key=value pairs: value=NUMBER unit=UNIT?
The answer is value=900 unit=psi
